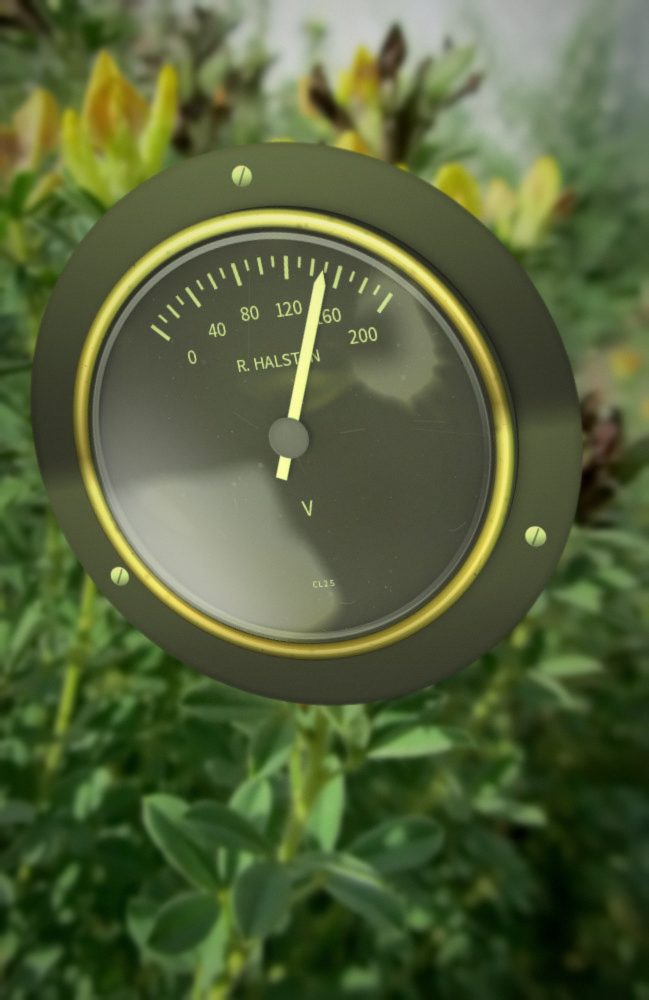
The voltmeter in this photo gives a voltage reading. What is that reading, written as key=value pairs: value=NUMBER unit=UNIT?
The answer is value=150 unit=V
